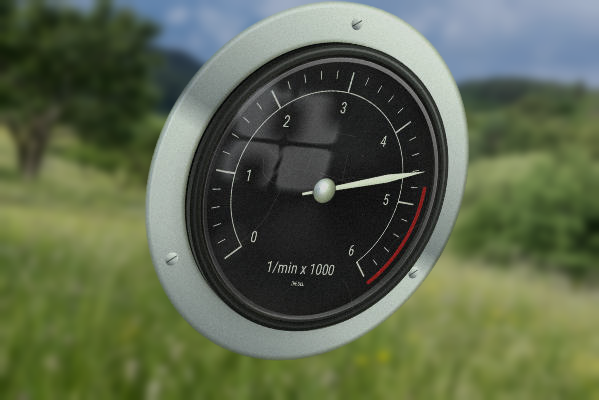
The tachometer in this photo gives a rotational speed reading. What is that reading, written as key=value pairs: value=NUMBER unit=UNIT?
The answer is value=4600 unit=rpm
